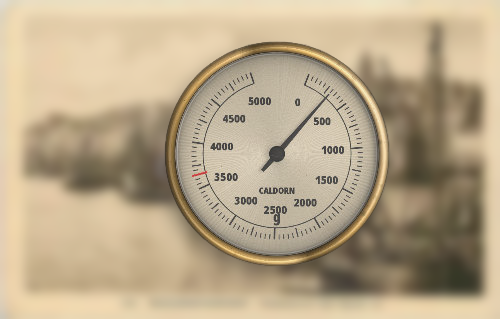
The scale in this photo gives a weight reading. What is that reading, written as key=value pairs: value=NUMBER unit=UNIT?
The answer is value=300 unit=g
